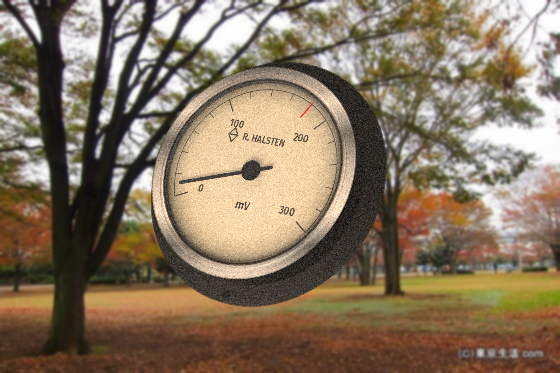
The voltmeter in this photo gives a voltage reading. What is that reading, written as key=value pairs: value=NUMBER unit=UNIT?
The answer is value=10 unit=mV
